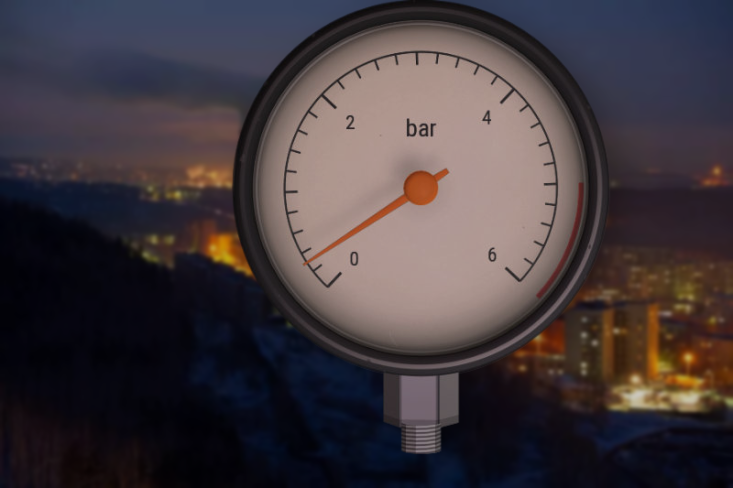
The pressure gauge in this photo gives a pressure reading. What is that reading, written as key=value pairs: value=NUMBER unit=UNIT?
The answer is value=0.3 unit=bar
